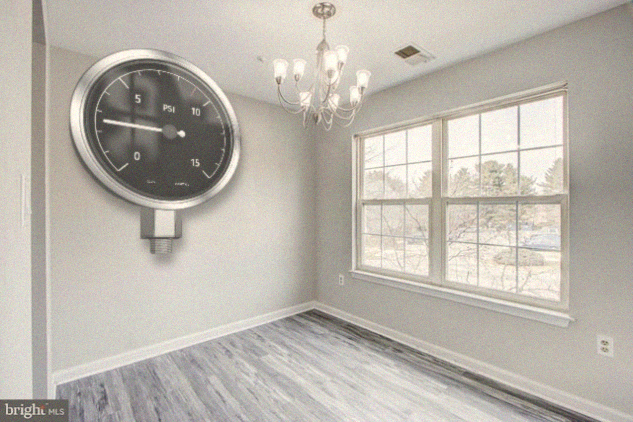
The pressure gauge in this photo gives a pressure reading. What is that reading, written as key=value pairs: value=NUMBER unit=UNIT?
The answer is value=2.5 unit=psi
